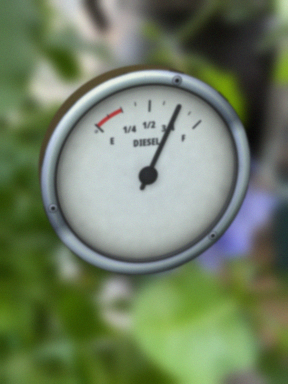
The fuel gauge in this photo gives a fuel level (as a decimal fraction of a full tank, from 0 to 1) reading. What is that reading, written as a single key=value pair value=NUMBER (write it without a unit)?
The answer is value=0.75
